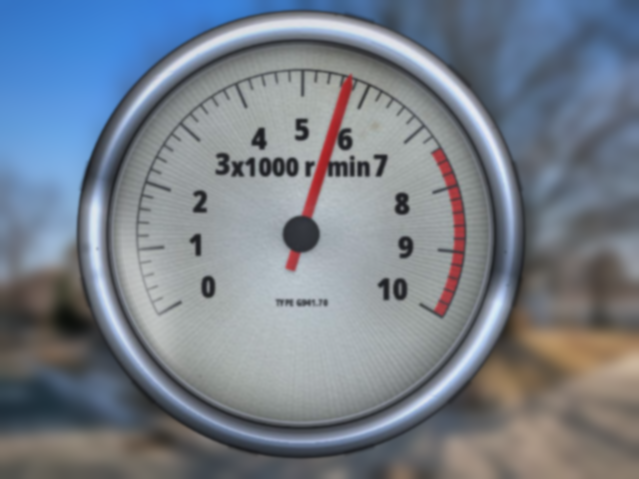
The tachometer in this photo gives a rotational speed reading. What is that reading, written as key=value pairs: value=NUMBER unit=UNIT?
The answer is value=5700 unit=rpm
